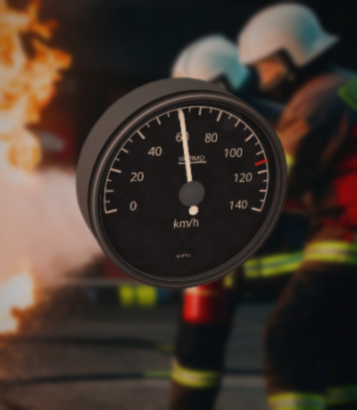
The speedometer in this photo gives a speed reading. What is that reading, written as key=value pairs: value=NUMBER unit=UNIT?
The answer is value=60 unit=km/h
